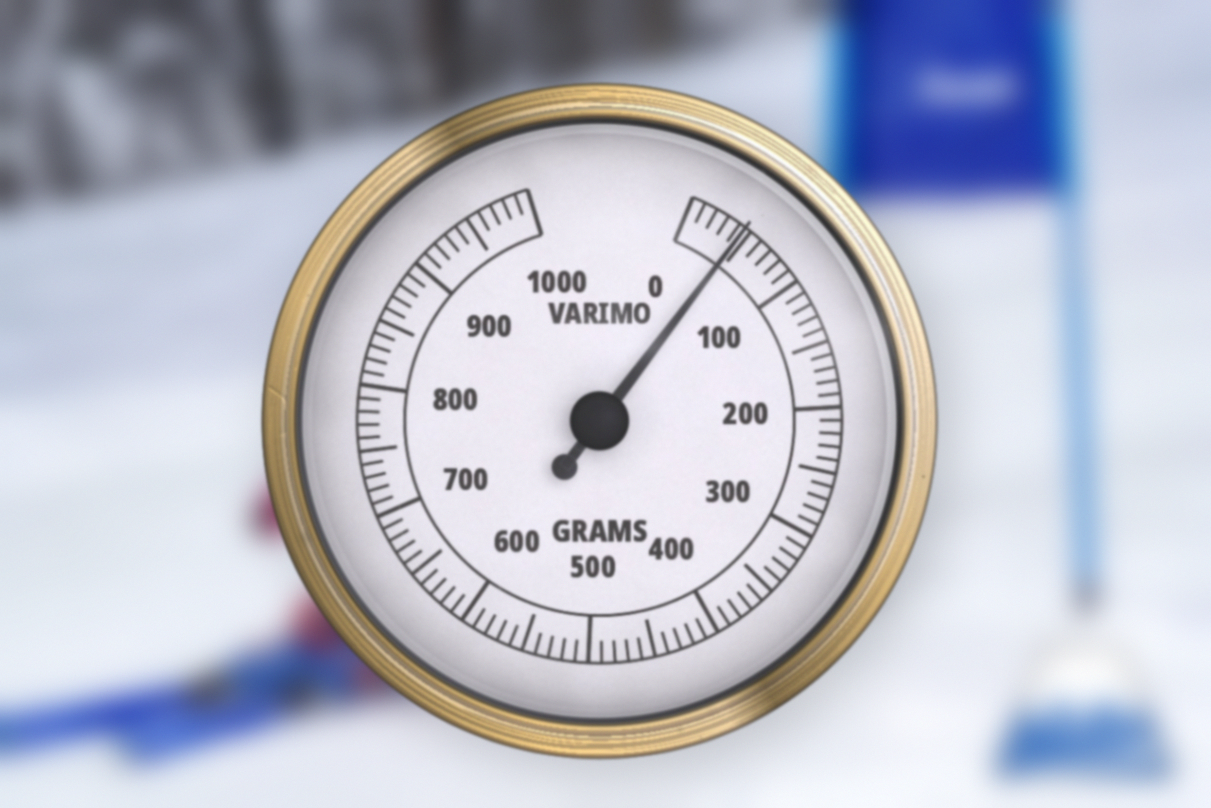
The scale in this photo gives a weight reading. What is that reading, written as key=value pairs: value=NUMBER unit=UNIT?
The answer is value=45 unit=g
